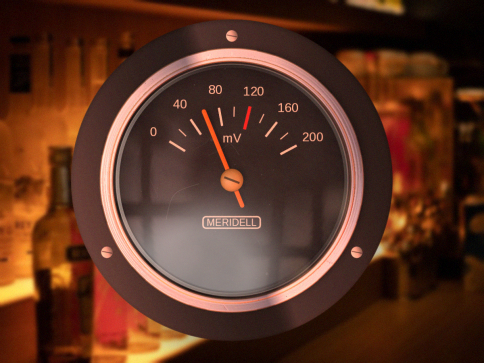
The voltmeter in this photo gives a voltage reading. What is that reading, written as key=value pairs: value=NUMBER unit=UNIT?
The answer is value=60 unit=mV
